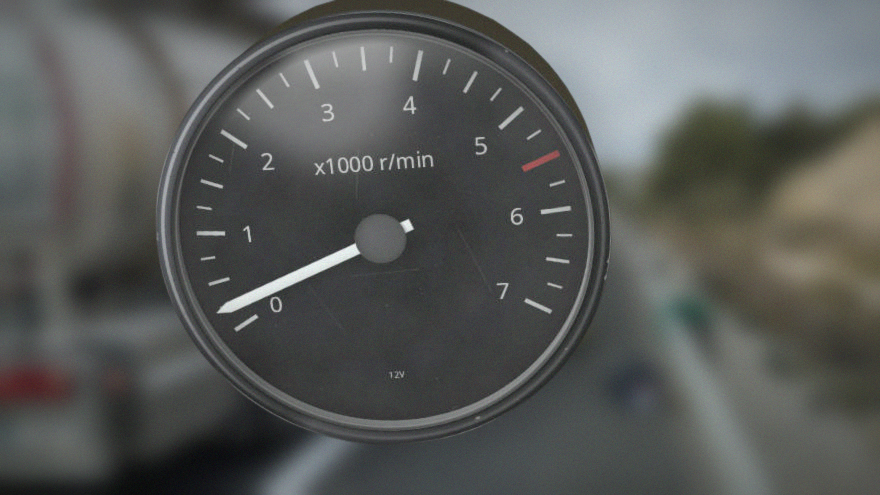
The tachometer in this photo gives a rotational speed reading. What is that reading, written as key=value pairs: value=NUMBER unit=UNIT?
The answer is value=250 unit=rpm
